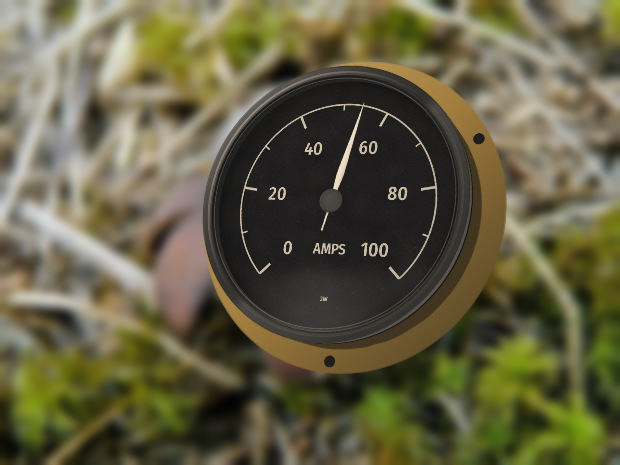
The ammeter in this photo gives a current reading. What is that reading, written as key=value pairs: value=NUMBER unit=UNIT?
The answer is value=55 unit=A
